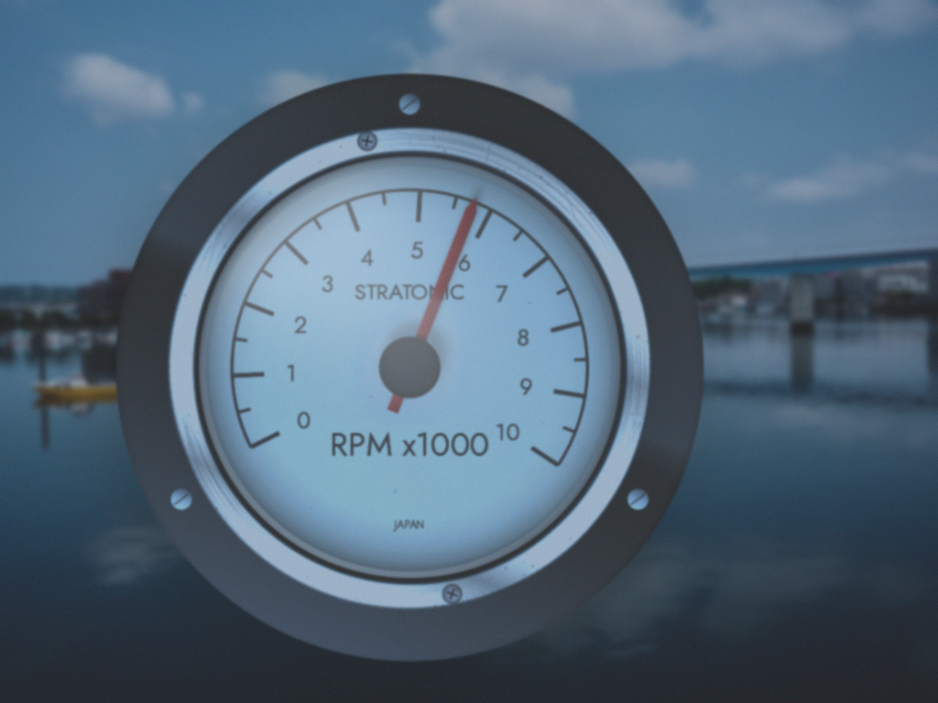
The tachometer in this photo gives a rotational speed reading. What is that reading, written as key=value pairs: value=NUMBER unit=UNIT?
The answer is value=5750 unit=rpm
